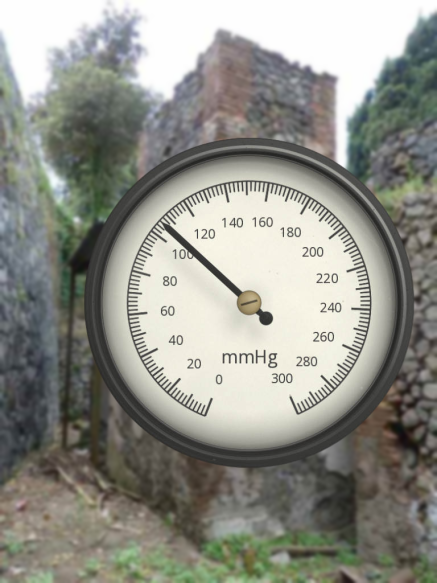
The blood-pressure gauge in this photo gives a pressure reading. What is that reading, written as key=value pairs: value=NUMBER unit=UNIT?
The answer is value=106 unit=mmHg
